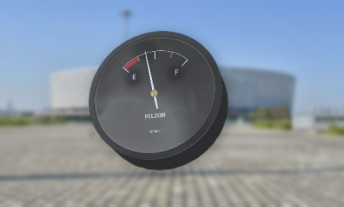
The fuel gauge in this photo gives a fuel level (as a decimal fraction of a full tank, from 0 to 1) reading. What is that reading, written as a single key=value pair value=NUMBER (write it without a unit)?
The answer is value=0.375
